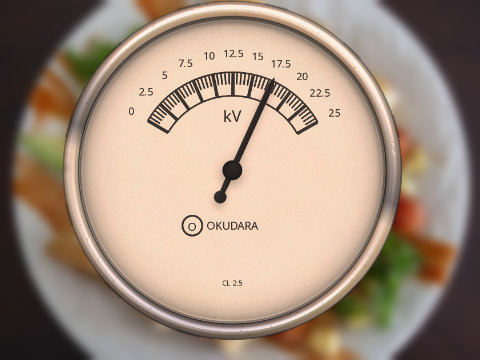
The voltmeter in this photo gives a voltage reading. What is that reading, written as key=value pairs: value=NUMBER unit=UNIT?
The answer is value=17.5 unit=kV
